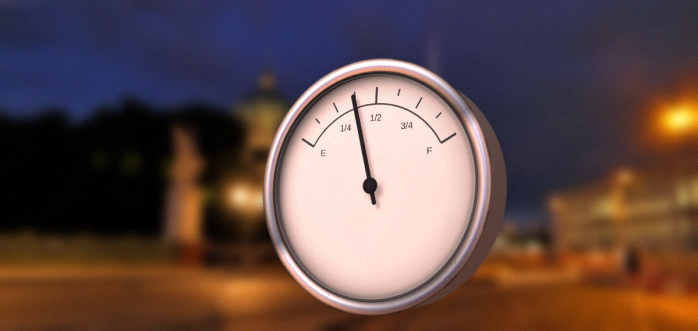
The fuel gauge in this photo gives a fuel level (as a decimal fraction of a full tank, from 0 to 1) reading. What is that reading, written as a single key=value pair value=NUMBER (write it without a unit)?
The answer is value=0.375
